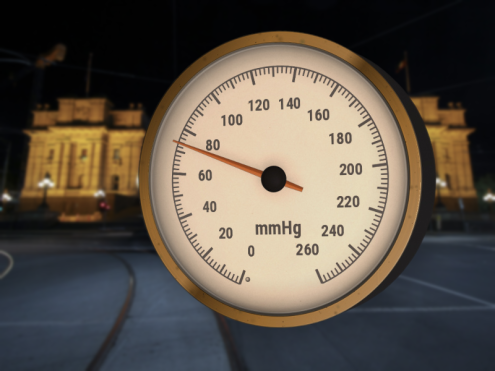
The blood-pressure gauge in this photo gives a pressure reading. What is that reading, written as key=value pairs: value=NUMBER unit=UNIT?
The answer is value=74 unit=mmHg
